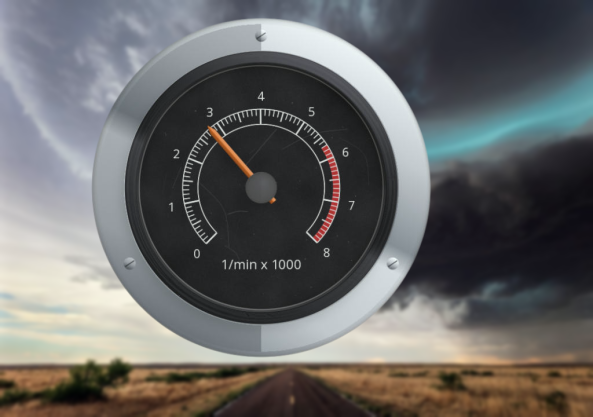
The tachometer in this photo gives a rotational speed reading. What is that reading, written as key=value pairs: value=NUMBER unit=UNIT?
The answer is value=2800 unit=rpm
